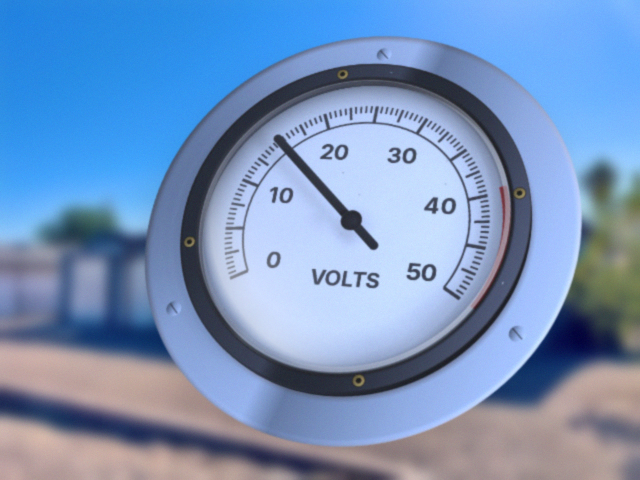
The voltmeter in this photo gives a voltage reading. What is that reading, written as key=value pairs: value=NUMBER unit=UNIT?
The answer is value=15 unit=V
